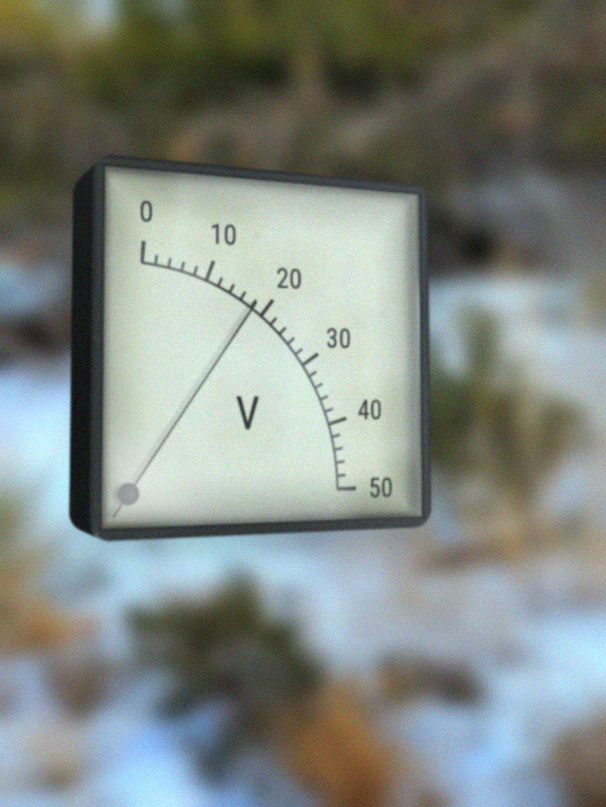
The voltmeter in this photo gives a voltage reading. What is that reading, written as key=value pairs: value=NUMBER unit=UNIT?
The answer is value=18 unit=V
